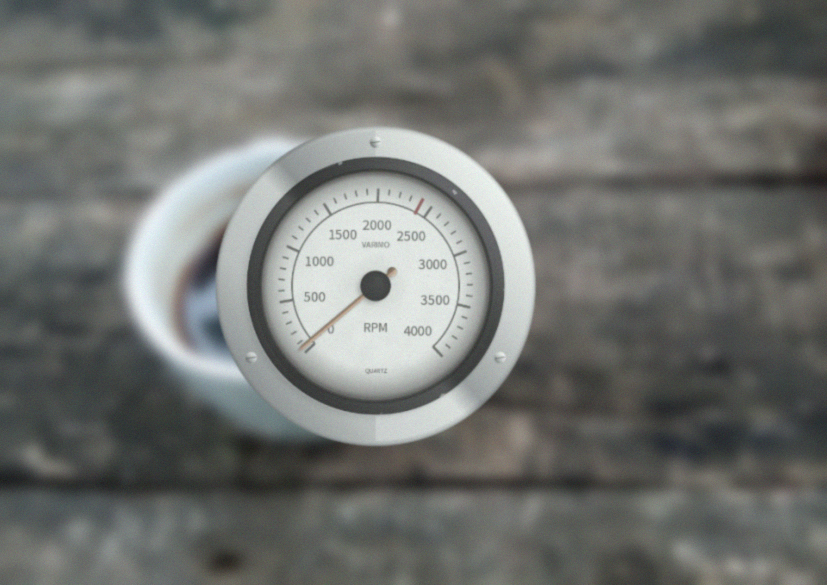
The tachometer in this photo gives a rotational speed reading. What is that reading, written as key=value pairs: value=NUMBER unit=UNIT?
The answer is value=50 unit=rpm
